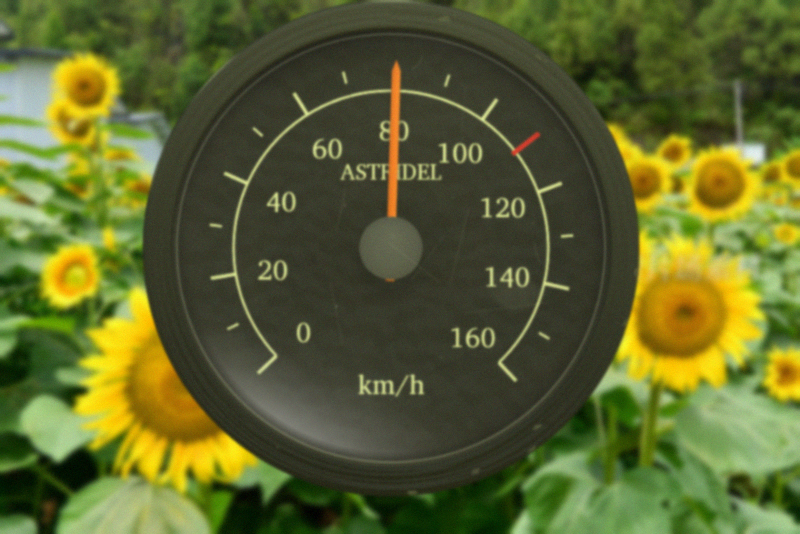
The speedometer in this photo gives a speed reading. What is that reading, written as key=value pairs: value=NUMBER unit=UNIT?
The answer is value=80 unit=km/h
